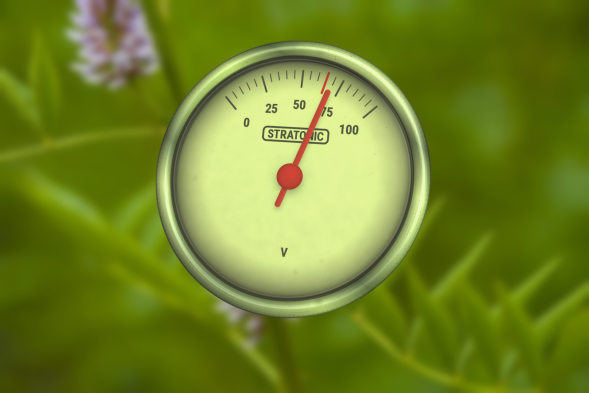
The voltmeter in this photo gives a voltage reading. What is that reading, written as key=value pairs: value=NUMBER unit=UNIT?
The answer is value=70 unit=V
